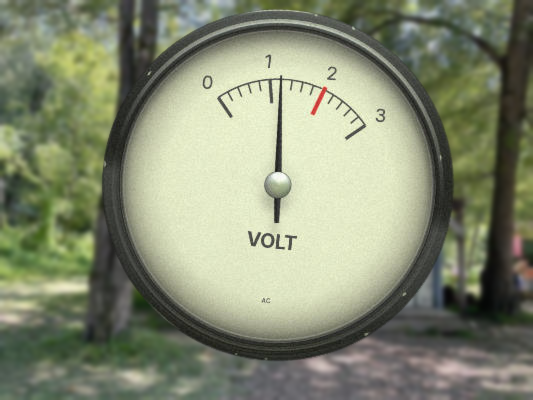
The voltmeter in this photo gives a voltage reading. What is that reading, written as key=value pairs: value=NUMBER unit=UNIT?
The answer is value=1.2 unit=V
